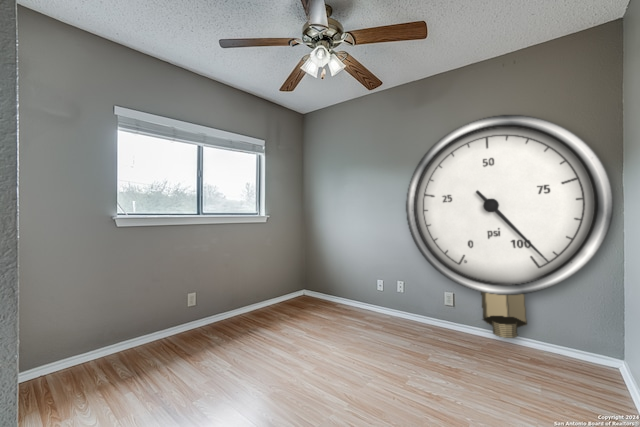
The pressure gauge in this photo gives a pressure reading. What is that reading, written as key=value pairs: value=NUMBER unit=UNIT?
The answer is value=97.5 unit=psi
